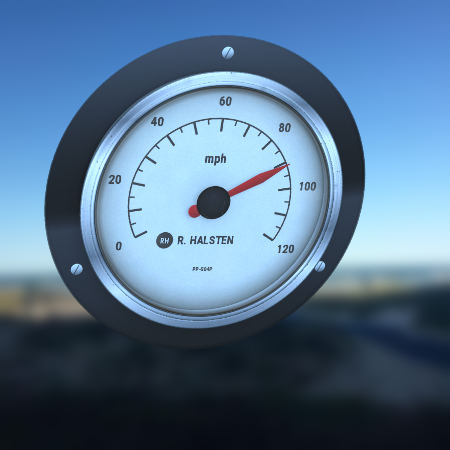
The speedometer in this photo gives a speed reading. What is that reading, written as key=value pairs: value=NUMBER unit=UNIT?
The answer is value=90 unit=mph
